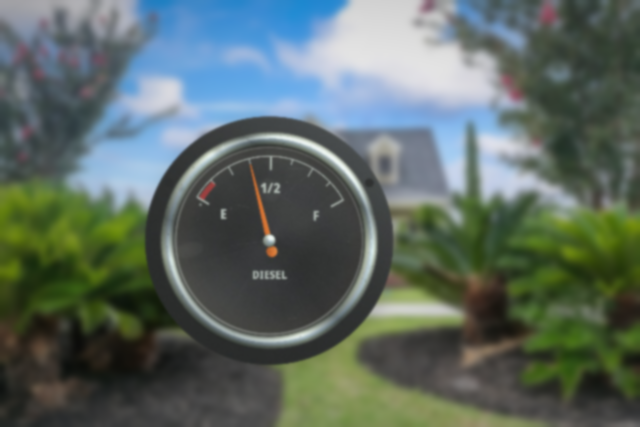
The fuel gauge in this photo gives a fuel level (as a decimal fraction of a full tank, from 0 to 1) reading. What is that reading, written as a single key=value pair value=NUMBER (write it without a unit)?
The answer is value=0.375
